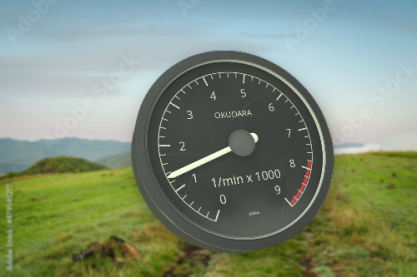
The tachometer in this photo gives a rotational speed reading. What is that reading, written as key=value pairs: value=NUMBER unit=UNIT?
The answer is value=1300 unit=rpm
